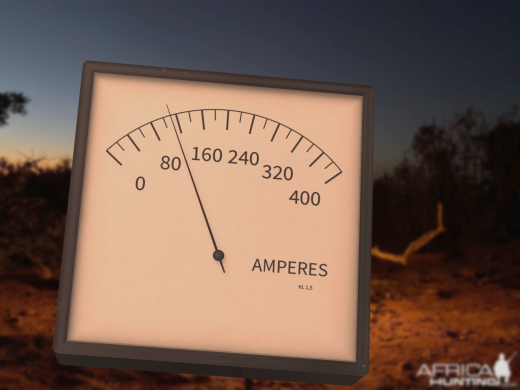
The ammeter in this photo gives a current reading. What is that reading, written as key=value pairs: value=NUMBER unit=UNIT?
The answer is value=110 unit=A
